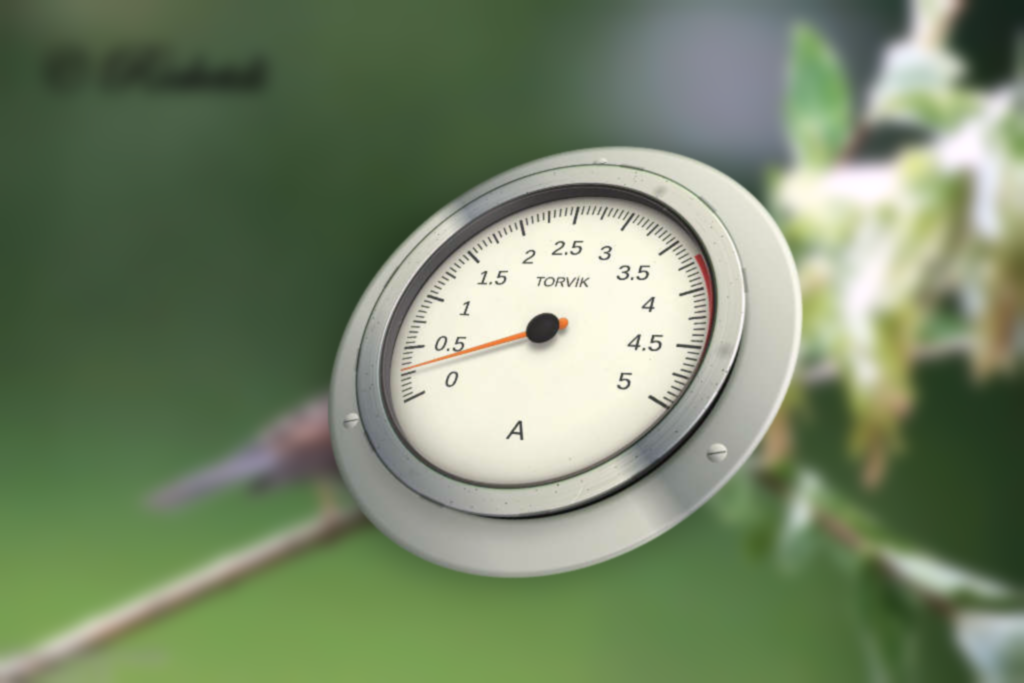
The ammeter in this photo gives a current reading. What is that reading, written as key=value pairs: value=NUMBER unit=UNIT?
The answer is value=0.25 unit=A
